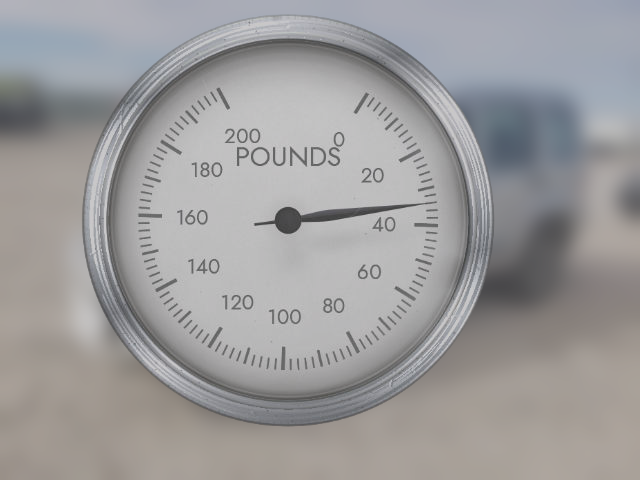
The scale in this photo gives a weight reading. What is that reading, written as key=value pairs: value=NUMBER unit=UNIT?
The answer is value=34 unit=lb
